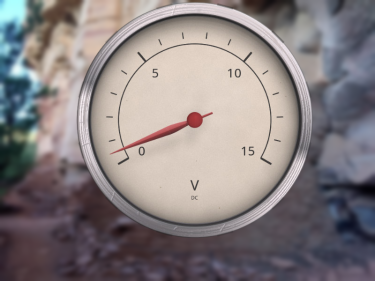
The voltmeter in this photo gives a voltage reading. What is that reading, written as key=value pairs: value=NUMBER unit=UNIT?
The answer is value=0.5 unit=V
